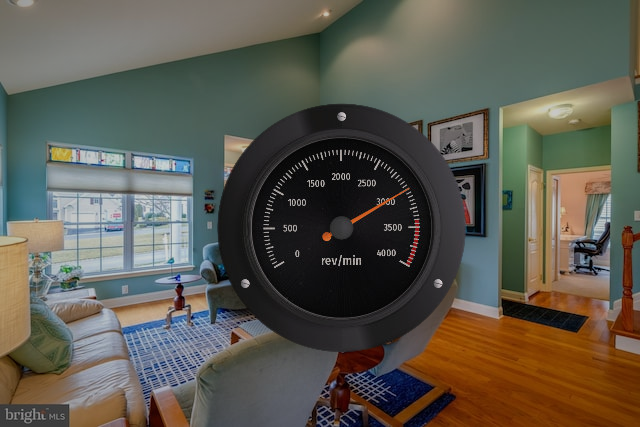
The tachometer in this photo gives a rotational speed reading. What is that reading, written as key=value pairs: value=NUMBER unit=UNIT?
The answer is value=3000 unit=rpm
